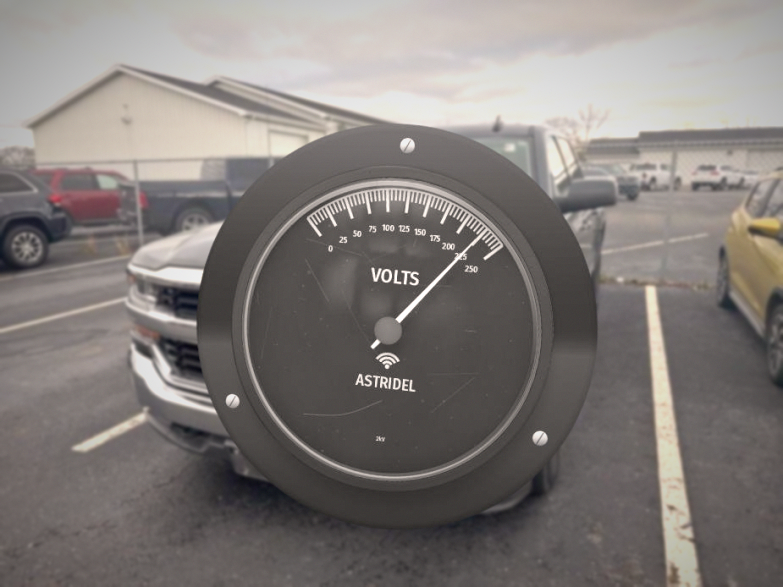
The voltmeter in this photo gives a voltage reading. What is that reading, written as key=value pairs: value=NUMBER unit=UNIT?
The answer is value=225 unit=V
